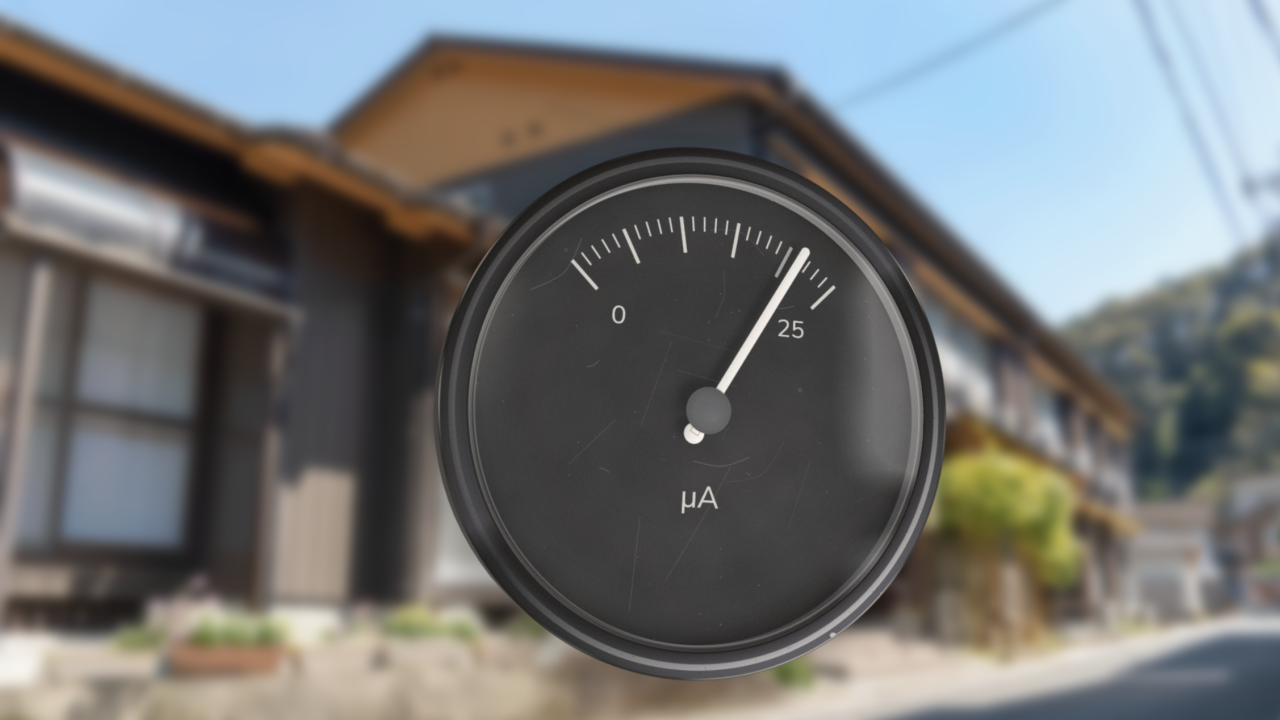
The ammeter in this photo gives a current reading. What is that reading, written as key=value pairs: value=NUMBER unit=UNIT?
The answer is value=21 unit=µA
